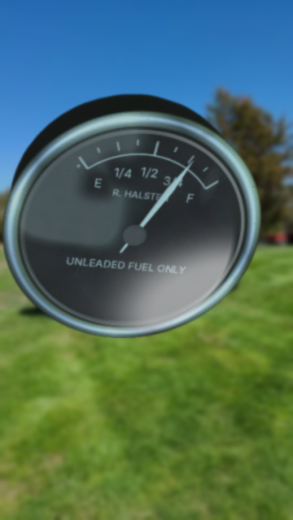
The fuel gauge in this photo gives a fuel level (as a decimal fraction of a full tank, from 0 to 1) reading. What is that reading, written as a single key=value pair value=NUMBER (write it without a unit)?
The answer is value=0.75
